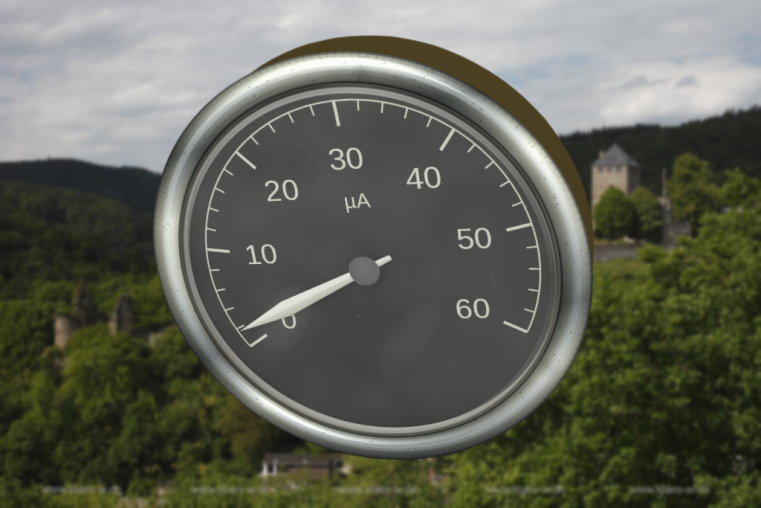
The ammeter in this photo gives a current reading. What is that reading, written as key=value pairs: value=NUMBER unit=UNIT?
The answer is value=2 unit=µA
